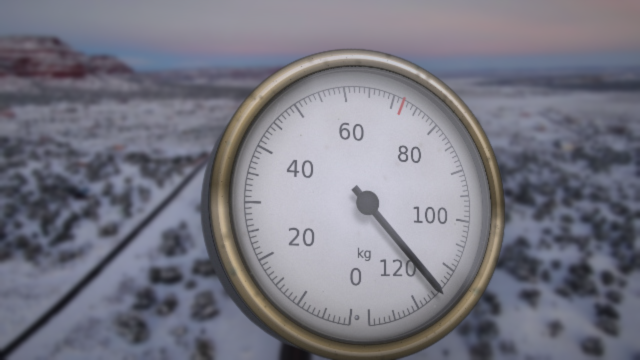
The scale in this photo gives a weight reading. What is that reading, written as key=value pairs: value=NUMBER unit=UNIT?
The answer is value=115 unit=kg
